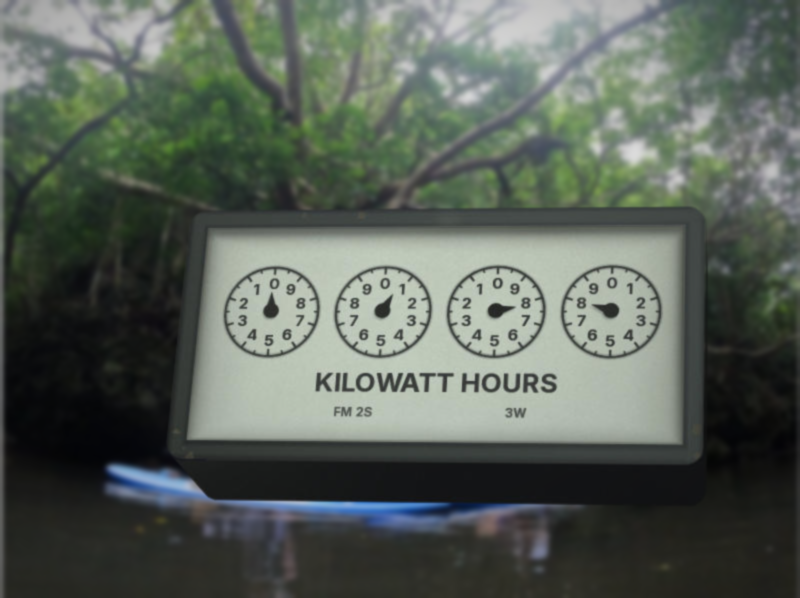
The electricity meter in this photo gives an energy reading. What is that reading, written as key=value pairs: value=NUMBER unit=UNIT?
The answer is value=78 unit=kWh
